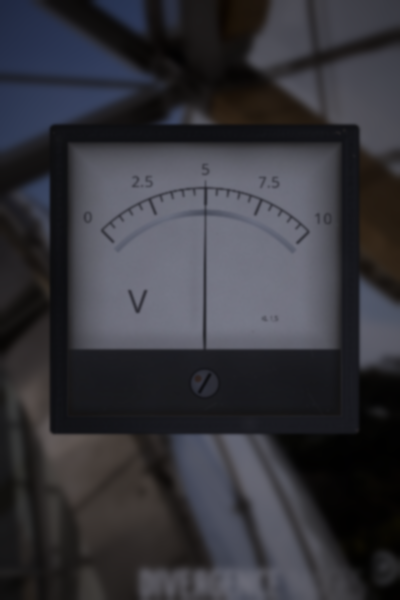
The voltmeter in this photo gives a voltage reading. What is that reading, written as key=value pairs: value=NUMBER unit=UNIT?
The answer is value=5 unit=V
